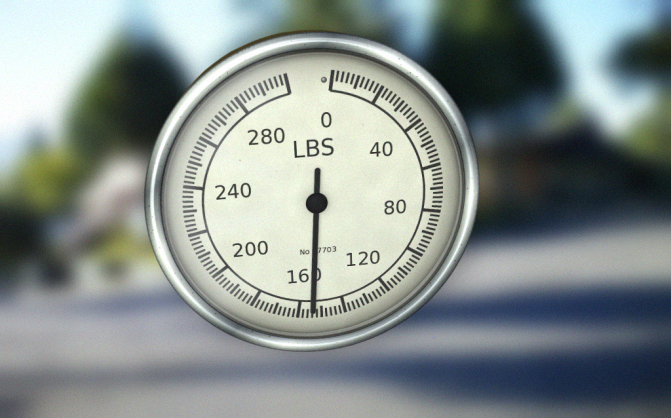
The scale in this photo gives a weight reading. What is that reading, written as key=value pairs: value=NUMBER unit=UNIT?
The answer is value=154 unit=lb
